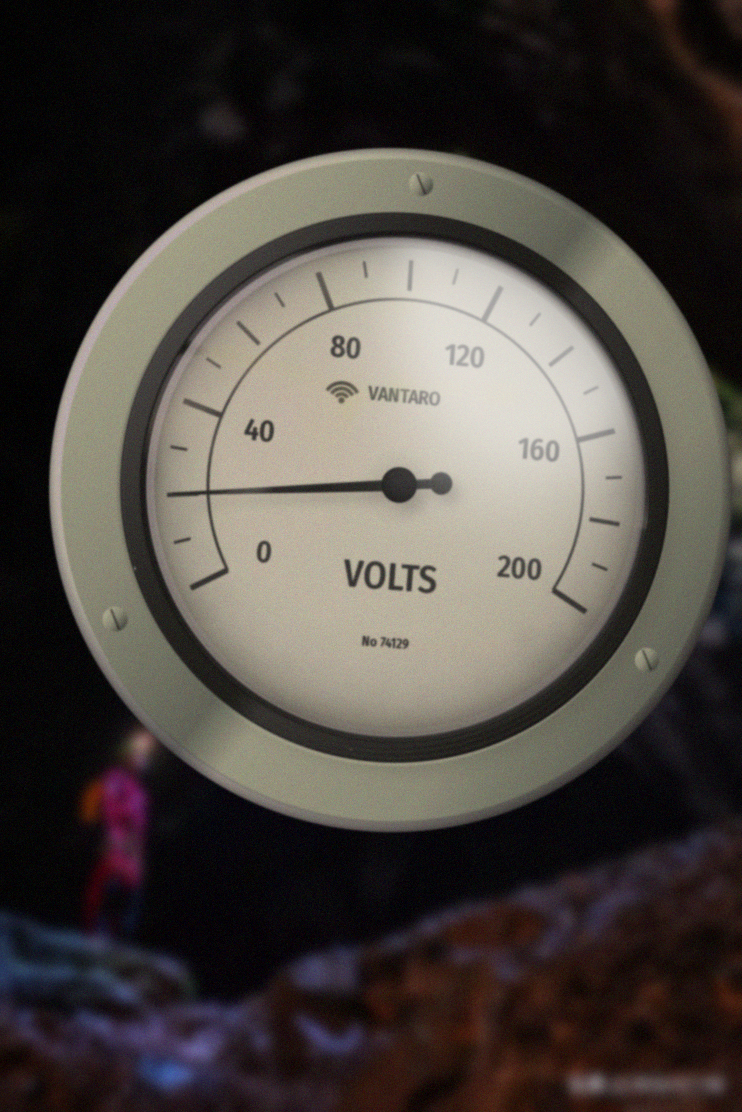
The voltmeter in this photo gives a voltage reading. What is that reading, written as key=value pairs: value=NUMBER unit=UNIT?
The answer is value=20 unit=V
